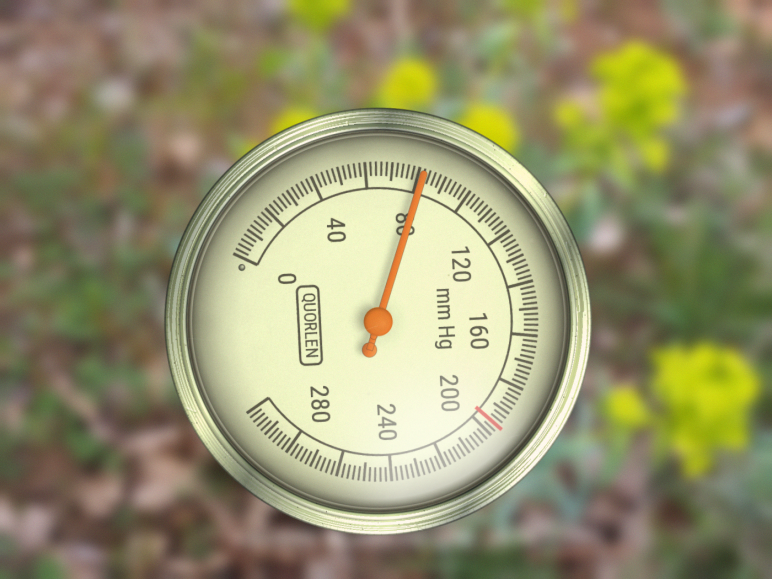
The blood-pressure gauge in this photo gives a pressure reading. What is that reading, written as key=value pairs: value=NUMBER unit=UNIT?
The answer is value=82 unit=mmHg
